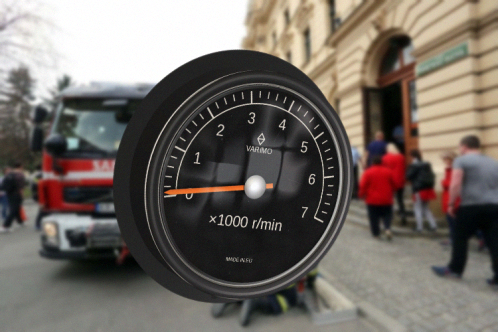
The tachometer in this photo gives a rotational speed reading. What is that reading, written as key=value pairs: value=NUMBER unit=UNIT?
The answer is value=100 unit=rpm
